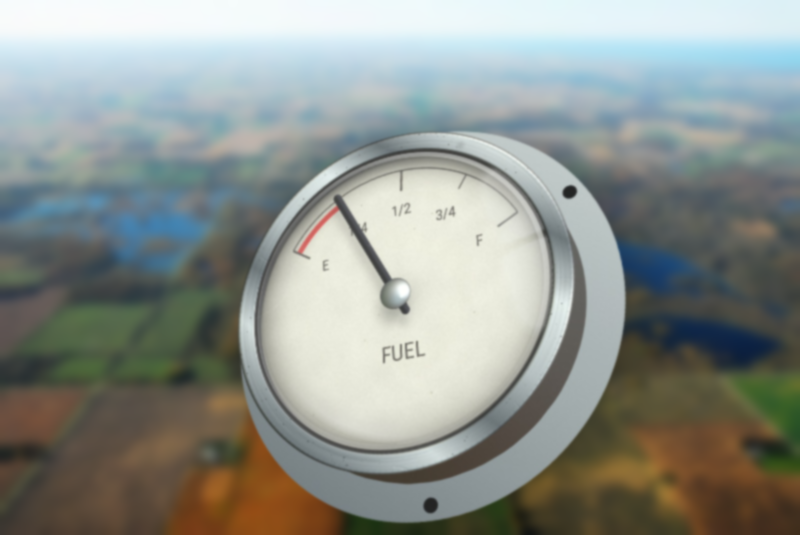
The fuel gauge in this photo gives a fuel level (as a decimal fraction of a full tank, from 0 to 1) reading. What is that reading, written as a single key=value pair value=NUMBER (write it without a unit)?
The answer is value=0.25
